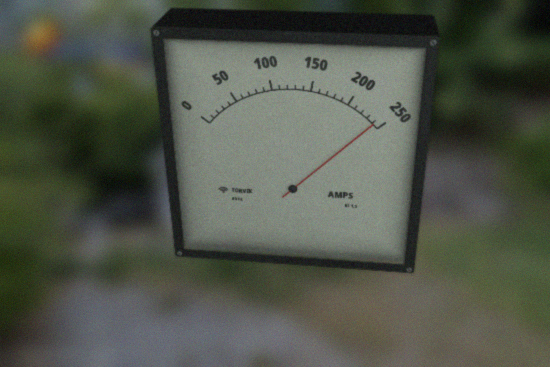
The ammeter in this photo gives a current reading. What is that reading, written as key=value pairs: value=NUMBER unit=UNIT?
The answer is value=240 unit=A
